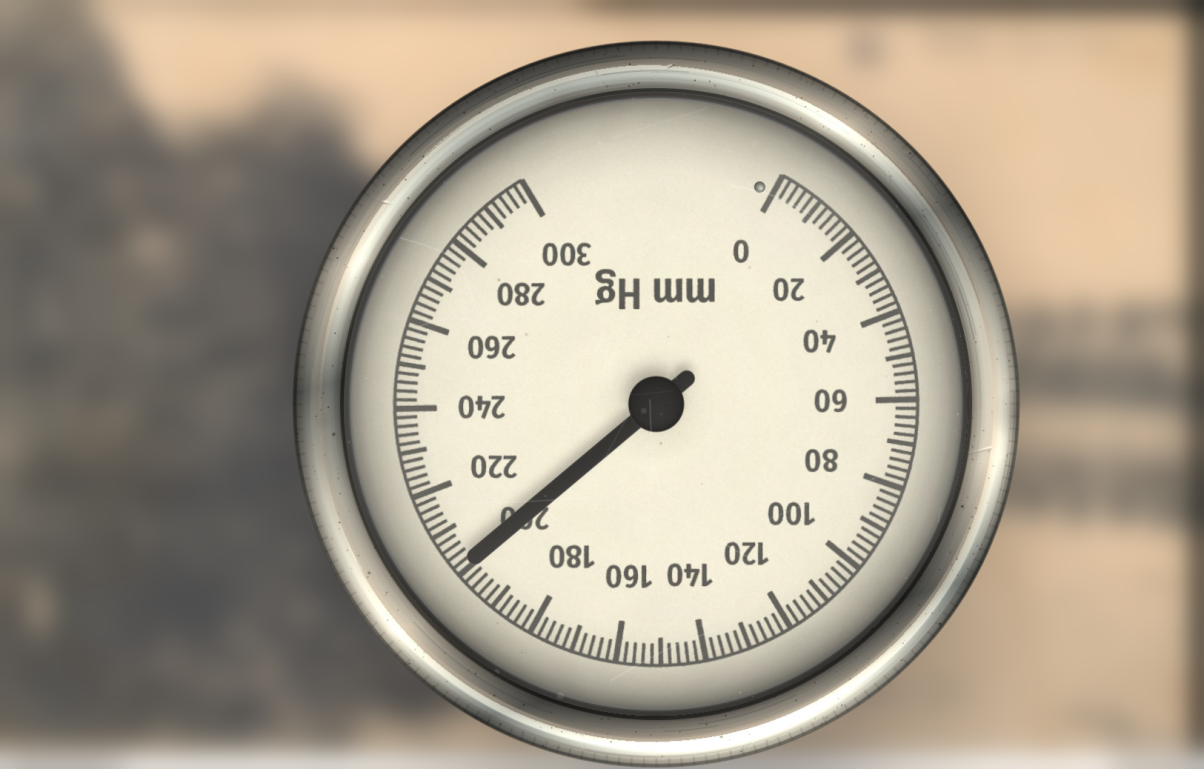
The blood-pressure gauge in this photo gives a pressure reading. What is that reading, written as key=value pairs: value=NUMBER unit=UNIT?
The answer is value=201 unit=mmHg
